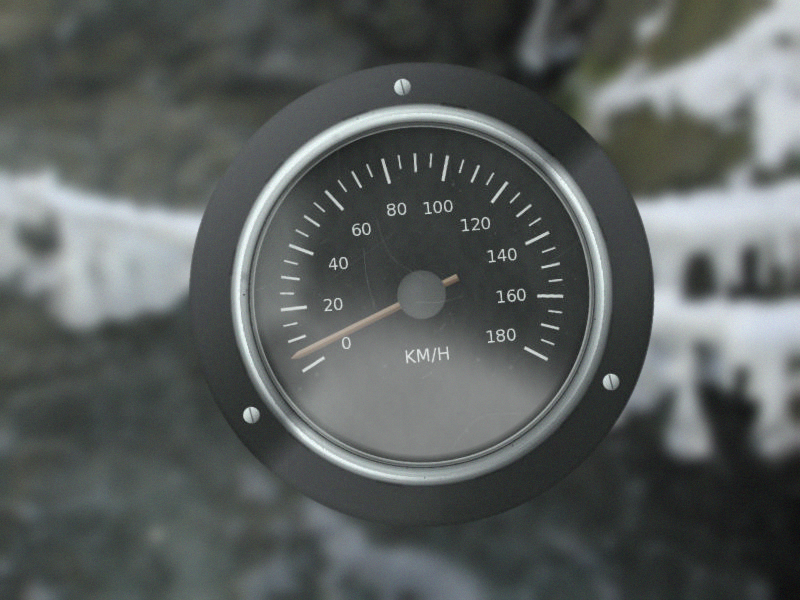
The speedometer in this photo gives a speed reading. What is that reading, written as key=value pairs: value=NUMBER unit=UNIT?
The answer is value=5 unit=km/h
